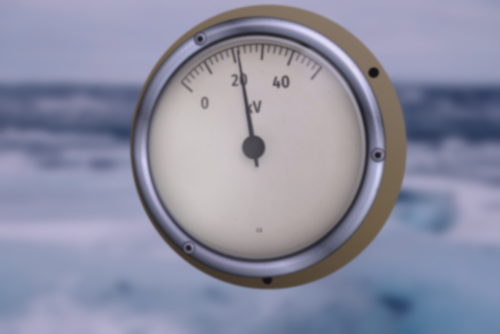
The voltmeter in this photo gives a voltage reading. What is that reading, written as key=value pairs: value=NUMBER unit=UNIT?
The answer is value=22 unit=kV
